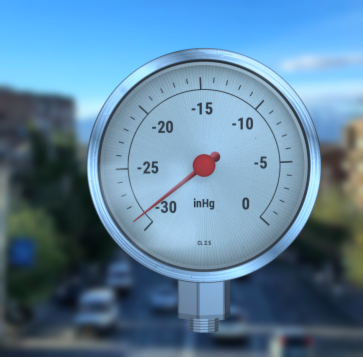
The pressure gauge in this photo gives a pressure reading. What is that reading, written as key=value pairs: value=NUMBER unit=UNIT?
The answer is value=-29 unit=inHg
